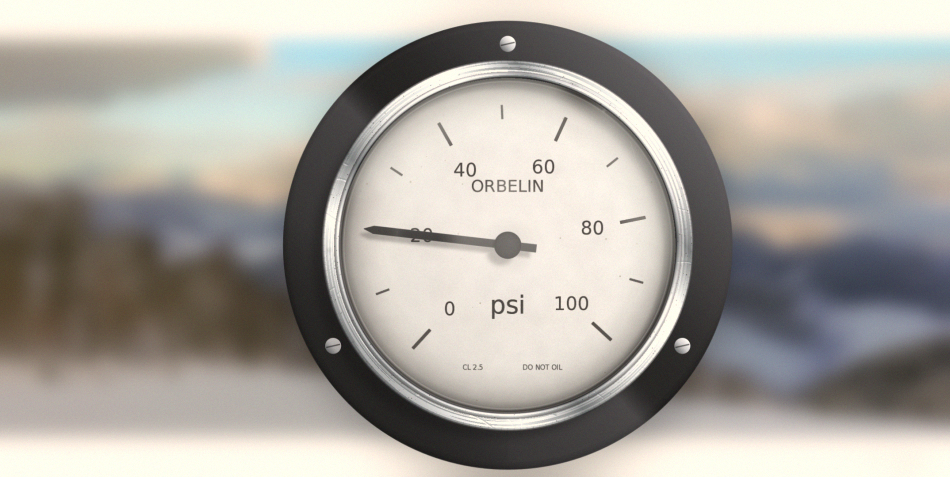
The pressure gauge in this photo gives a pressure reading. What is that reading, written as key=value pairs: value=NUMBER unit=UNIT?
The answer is value=20 unit=psi
